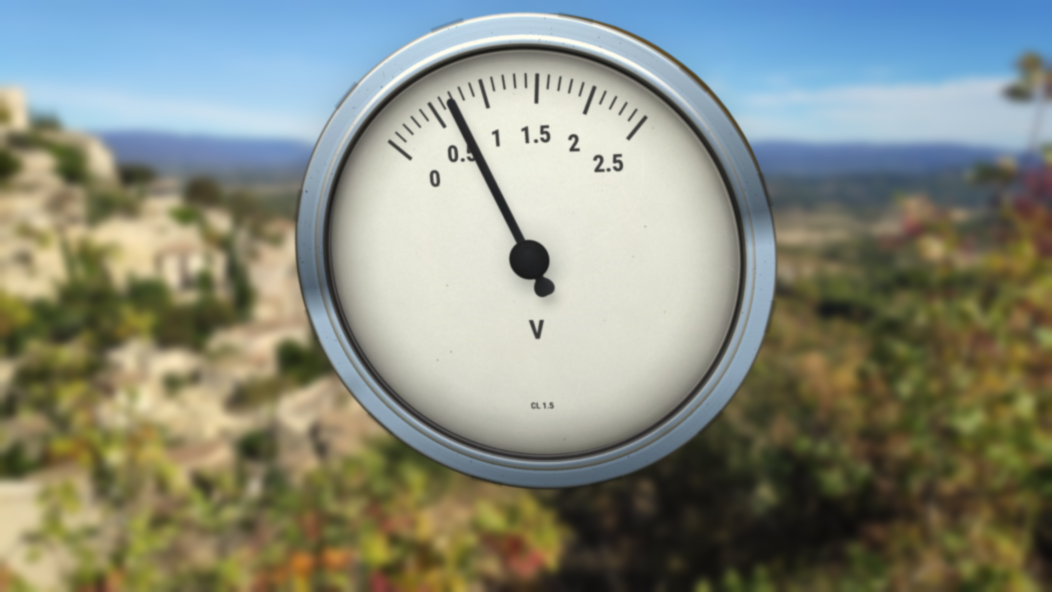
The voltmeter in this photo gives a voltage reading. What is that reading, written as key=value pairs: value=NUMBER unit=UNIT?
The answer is value=0.7 unit=V
